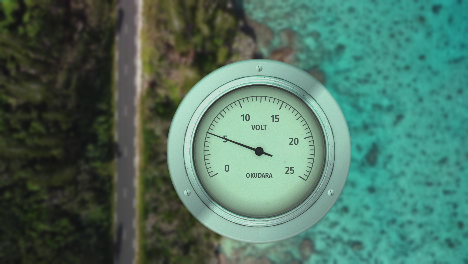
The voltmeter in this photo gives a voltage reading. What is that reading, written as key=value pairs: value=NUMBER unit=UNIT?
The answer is value=5 unit=V
